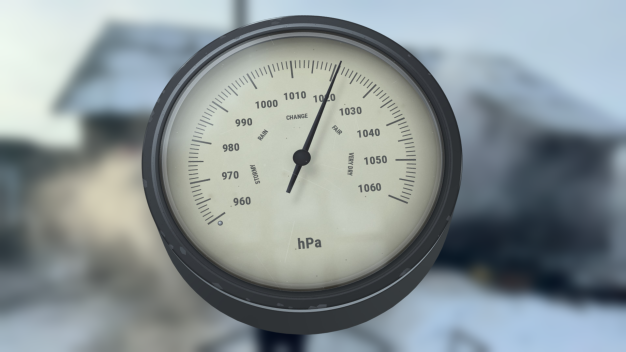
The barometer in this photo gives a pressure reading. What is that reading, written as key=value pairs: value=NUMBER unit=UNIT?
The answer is value=1021 unit=hPa
